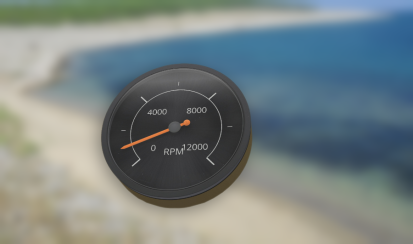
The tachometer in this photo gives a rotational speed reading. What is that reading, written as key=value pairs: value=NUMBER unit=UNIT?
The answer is value=1000 unit=rpm
